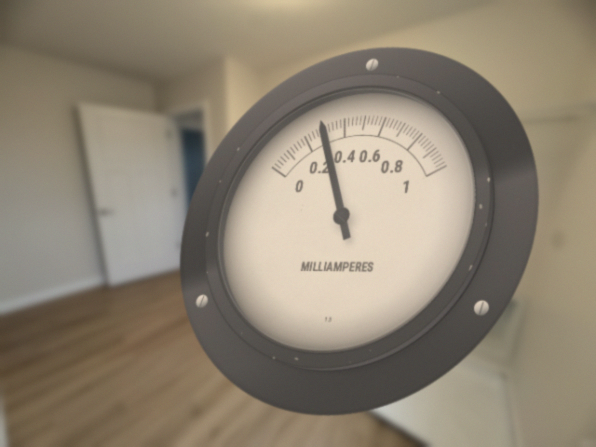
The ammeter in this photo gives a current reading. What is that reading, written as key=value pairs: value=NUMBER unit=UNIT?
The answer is value=0.3 unit=mA
